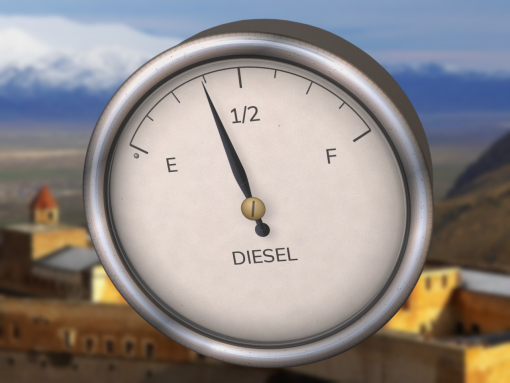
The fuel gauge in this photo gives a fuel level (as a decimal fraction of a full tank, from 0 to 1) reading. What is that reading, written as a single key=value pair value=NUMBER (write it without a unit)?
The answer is value=0.375
